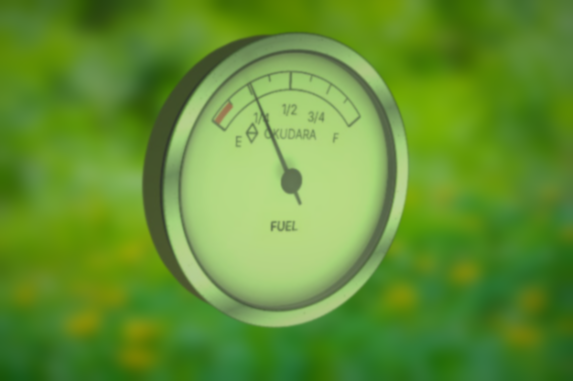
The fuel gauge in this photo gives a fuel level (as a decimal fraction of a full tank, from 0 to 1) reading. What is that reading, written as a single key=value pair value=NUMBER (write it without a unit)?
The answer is value=0.25
